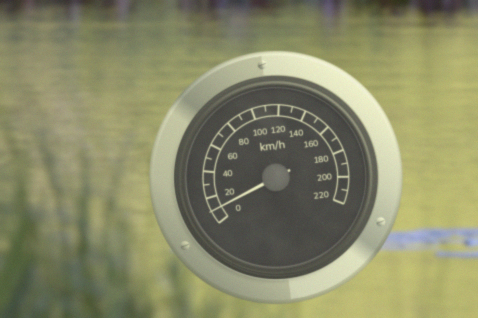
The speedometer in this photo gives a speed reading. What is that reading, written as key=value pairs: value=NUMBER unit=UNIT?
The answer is value=10 unit=km/h
